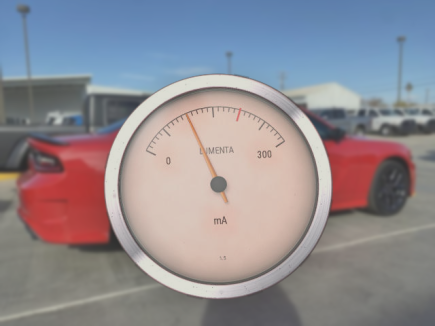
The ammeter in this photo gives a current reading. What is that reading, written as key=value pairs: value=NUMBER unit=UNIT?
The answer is value=100 unit=mA
